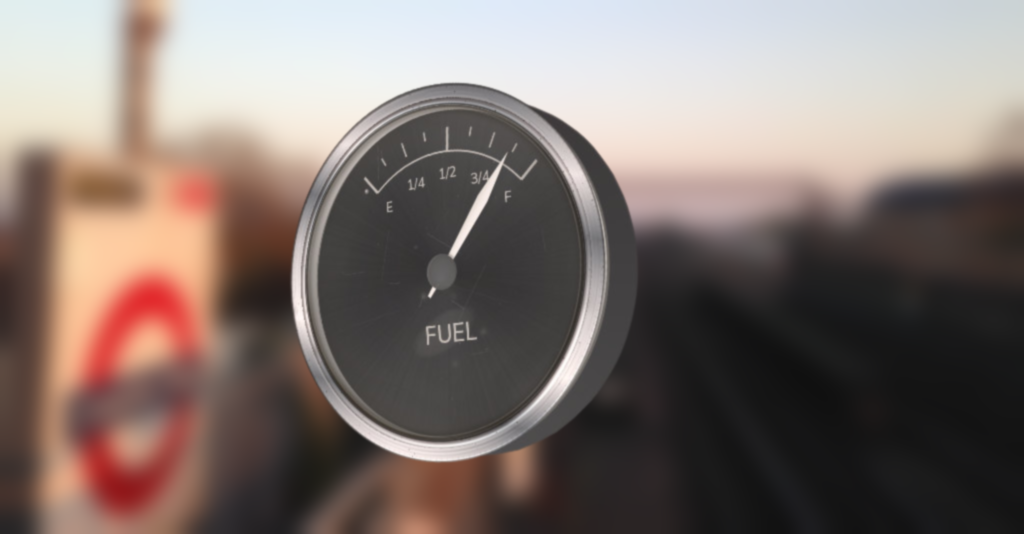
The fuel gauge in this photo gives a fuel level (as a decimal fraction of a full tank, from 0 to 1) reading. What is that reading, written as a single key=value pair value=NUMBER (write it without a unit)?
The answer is value=0.875
